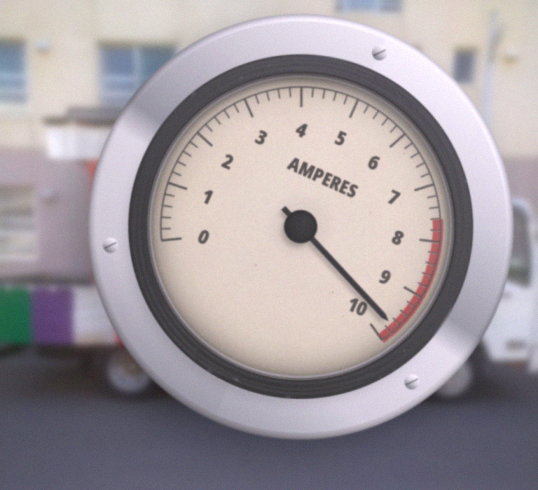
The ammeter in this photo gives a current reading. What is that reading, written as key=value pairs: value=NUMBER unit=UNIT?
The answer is value=9.7 unit=A
